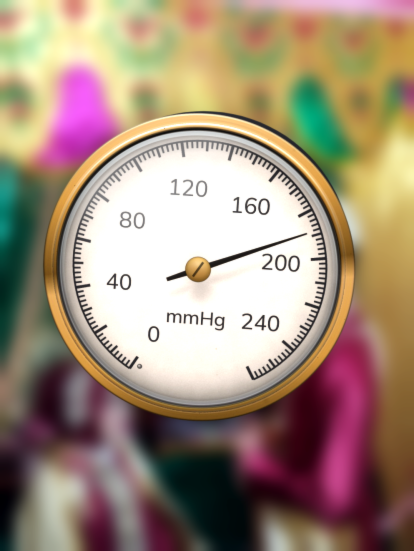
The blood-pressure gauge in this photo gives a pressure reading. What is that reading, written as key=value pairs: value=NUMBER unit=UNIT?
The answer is value=188 unit=mmHg
